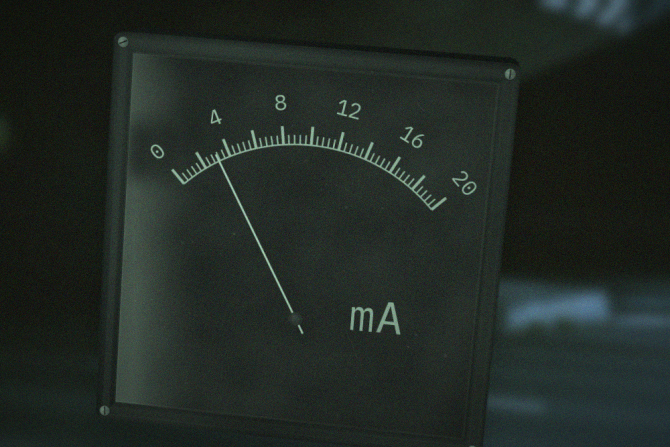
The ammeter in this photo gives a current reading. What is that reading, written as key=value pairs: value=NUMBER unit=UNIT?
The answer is value=3.2 unit=mA
